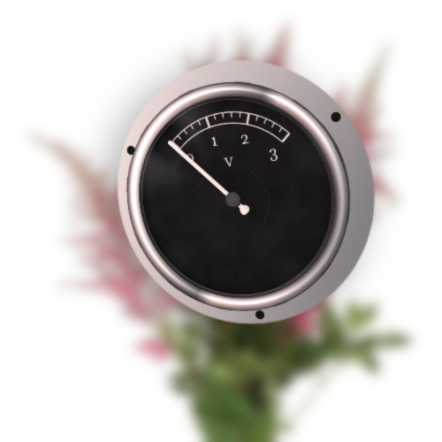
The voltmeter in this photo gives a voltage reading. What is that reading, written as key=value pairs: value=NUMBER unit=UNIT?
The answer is value=0 unit=V
